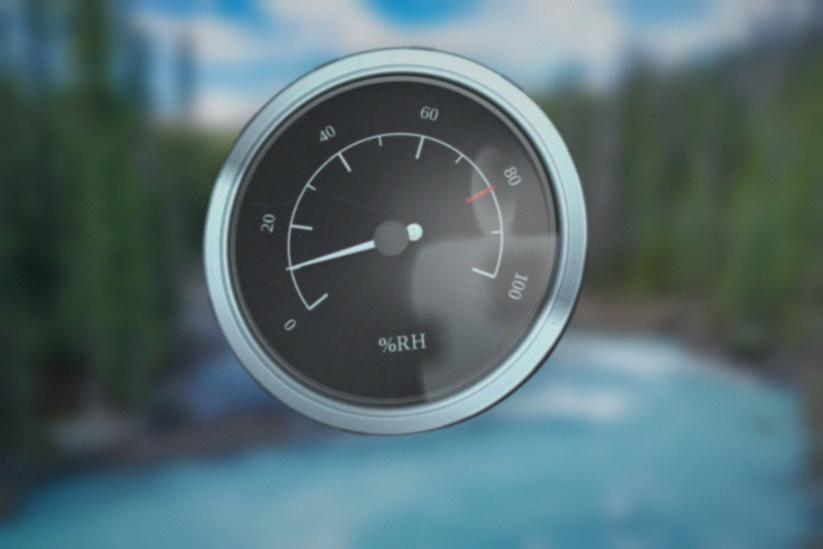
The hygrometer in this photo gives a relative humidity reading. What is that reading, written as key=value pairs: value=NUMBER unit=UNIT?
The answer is value=10 unit=%
